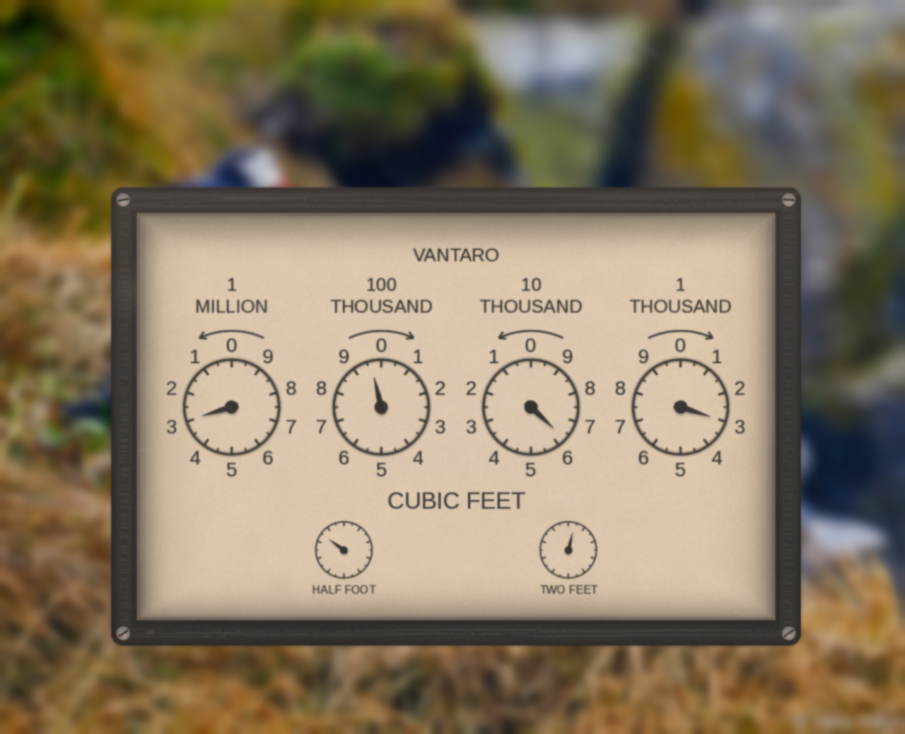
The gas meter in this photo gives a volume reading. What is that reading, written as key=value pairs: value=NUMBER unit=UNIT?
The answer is value=296300 unit=ft³
